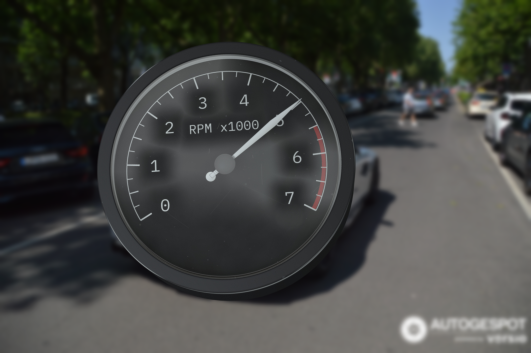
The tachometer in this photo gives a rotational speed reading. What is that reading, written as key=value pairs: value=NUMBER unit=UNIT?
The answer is value=5000 unit=rpm
